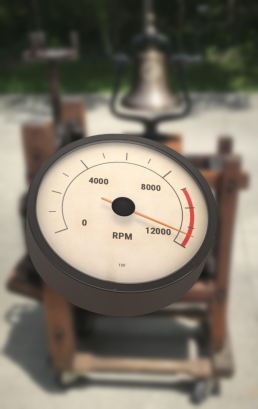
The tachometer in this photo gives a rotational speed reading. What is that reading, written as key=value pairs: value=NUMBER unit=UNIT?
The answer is value=11500 unit=rpm
